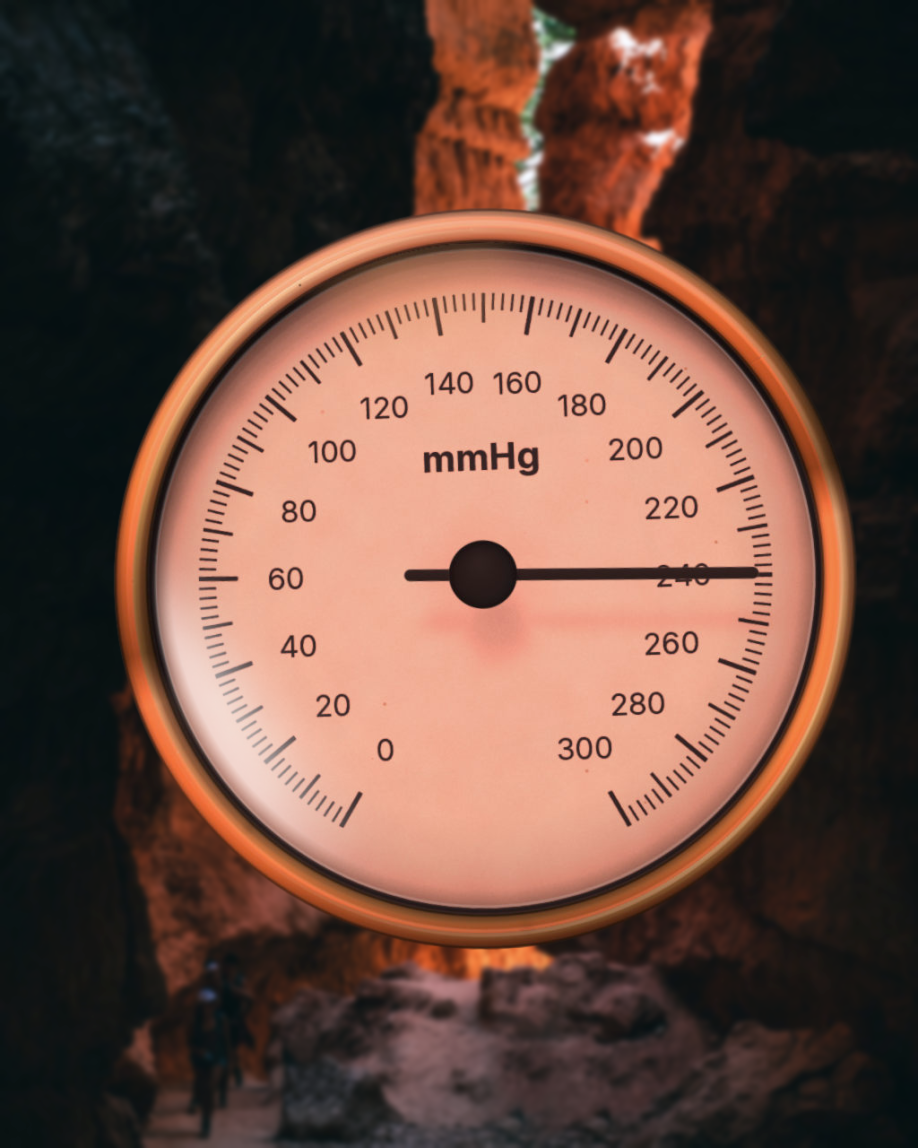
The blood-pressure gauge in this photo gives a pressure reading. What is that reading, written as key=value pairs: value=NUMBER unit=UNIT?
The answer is value=240 unit=mmHg
